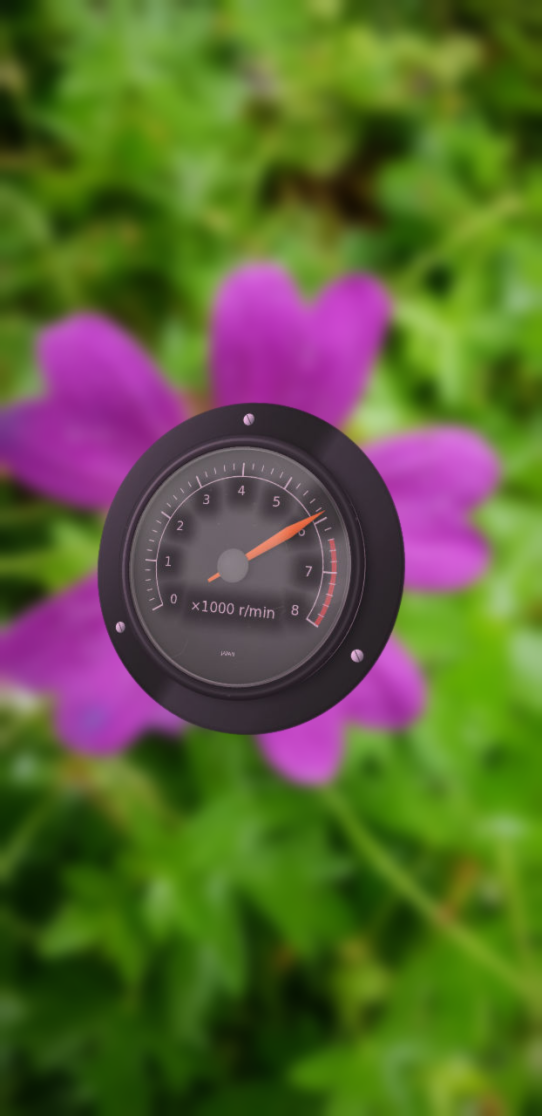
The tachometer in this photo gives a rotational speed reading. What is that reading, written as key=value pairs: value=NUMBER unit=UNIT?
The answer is value=5900 unit=rpm
